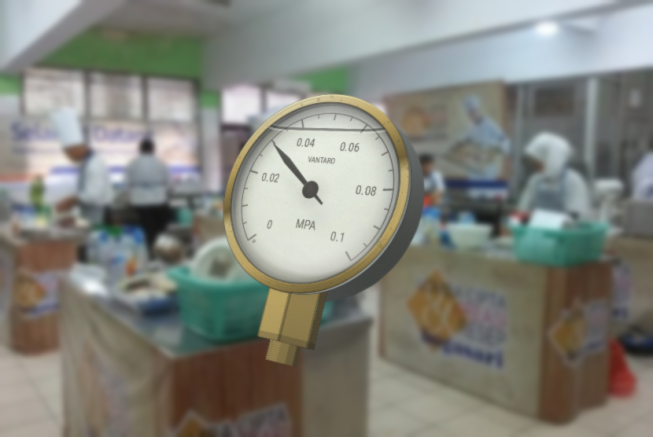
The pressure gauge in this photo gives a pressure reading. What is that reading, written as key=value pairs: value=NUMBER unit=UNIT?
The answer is value=0.03 unit=MPa
